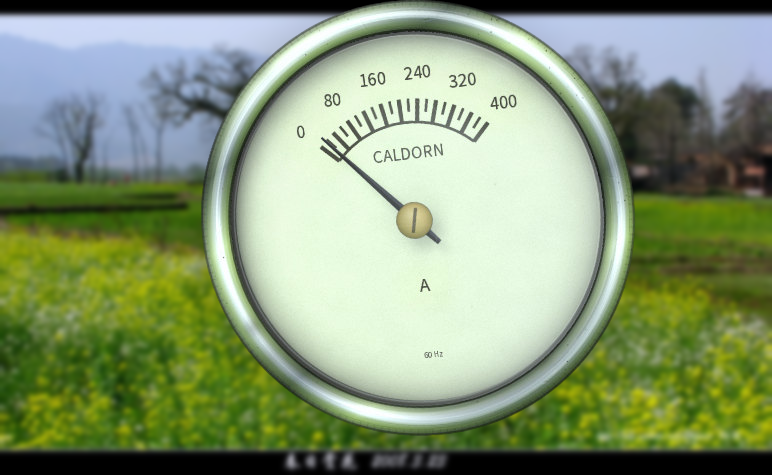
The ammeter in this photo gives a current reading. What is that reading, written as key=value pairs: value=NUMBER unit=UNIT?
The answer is value=20 unit=A
